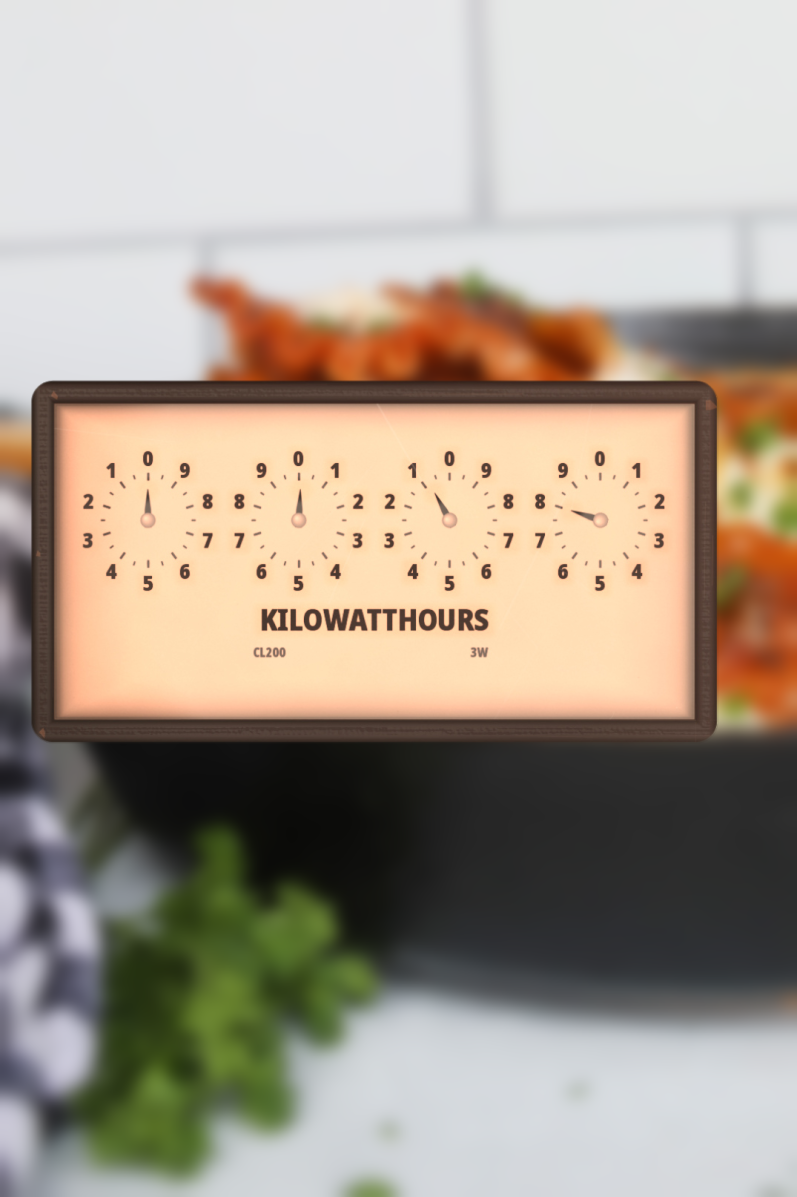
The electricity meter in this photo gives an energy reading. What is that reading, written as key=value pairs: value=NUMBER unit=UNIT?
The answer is value=8 unit=kWh
